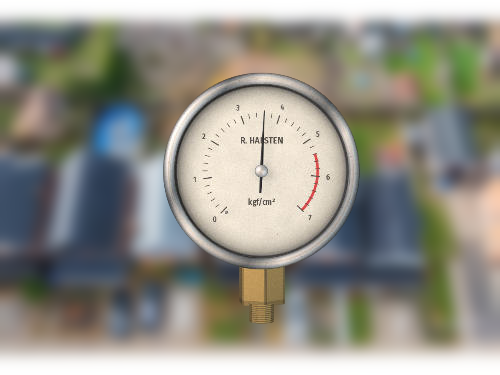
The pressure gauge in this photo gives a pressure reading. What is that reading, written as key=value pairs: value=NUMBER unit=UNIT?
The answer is value=3.6 unit=kg/cm²
